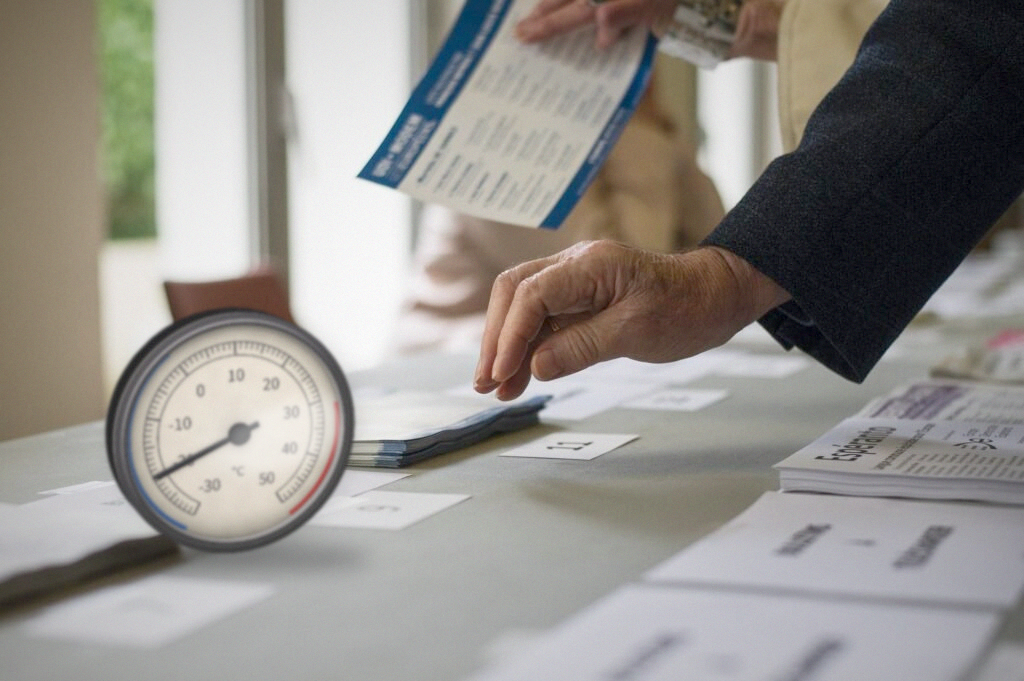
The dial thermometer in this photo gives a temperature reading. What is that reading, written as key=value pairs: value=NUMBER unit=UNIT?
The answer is value=-20 unit=°C
